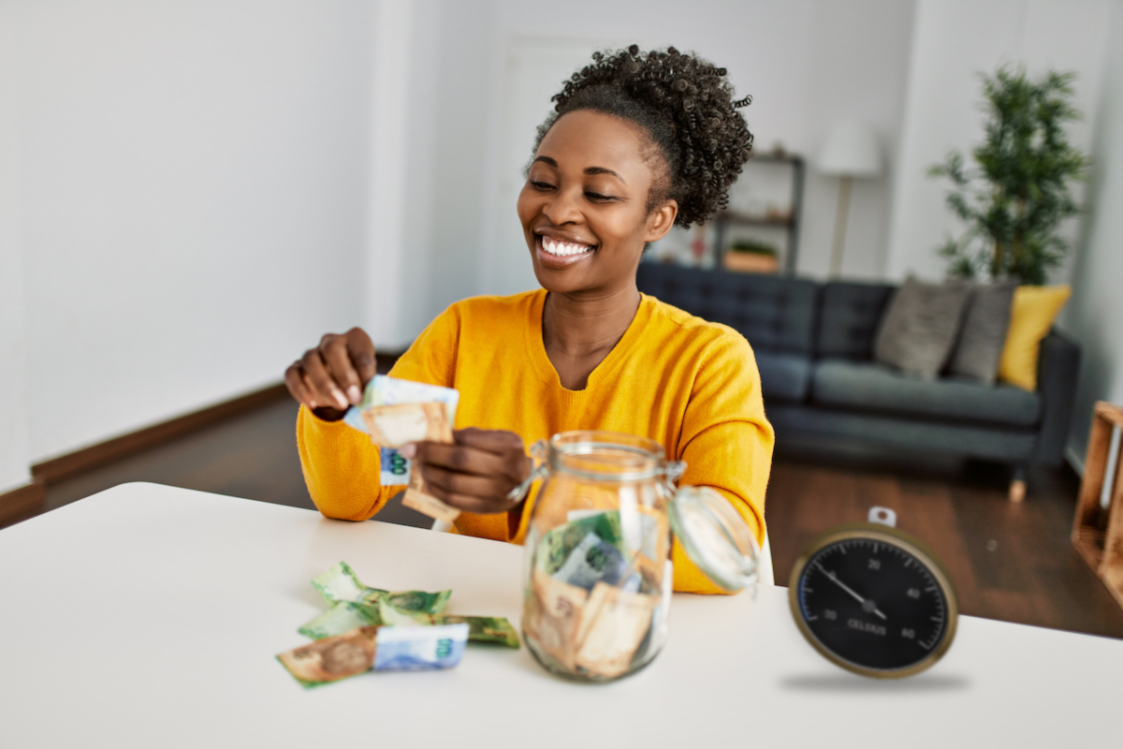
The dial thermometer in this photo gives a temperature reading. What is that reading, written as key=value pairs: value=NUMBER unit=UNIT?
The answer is value=0 unit=°C
